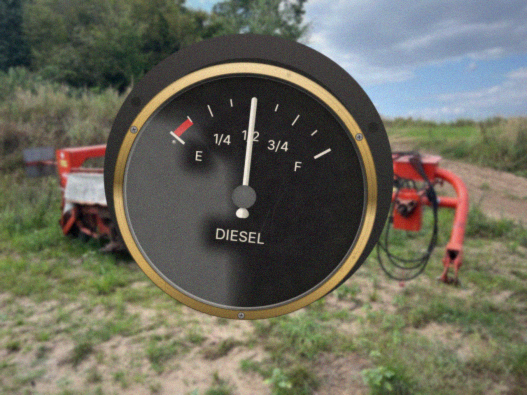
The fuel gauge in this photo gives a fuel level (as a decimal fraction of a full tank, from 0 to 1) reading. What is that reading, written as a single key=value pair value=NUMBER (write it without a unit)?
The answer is value=0.5
